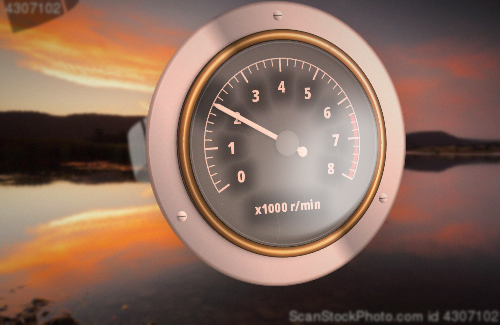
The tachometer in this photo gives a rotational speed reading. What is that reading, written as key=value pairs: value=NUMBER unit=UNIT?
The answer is value=2000 unit=rpm
